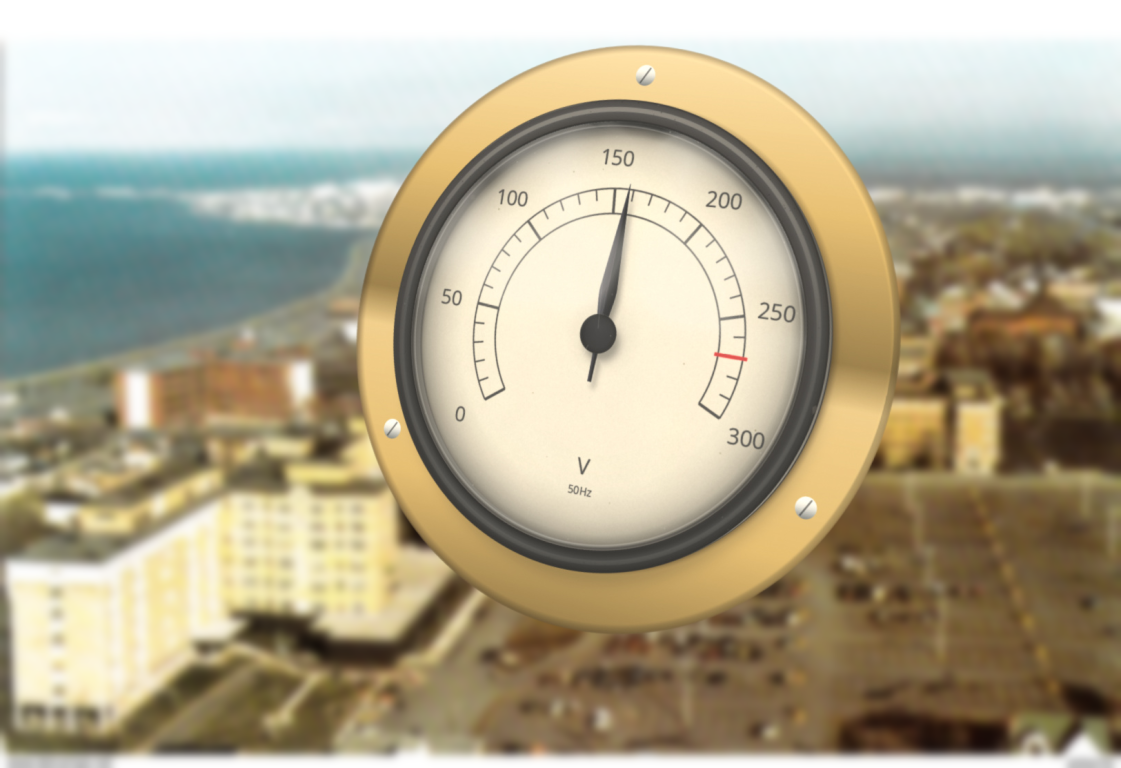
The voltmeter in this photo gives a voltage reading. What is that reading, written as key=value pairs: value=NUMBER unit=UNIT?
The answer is value=160 unit=V
